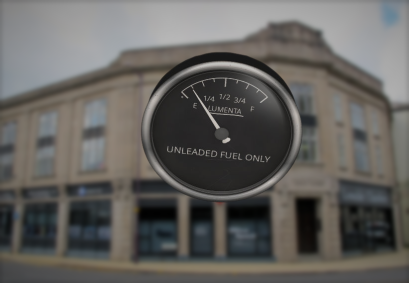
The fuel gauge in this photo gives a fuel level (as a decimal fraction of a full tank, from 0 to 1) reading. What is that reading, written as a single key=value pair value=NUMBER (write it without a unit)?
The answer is value=0.125
